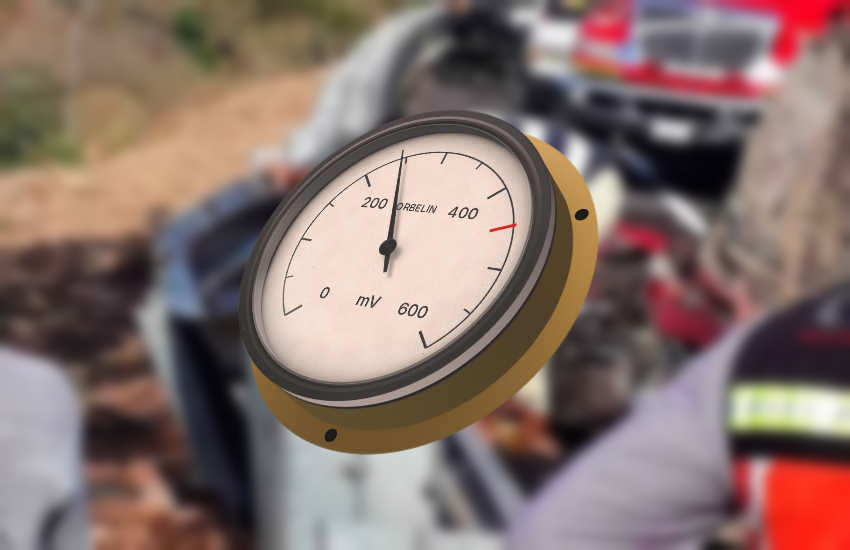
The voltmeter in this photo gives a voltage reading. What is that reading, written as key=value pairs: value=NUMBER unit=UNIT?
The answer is value=250 unit=mV
